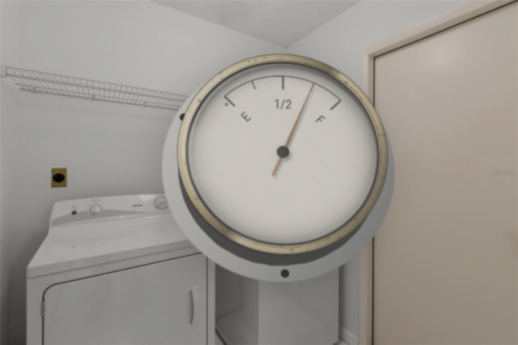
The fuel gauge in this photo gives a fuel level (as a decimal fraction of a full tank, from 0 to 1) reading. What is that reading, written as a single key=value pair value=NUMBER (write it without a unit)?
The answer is value=0.75
